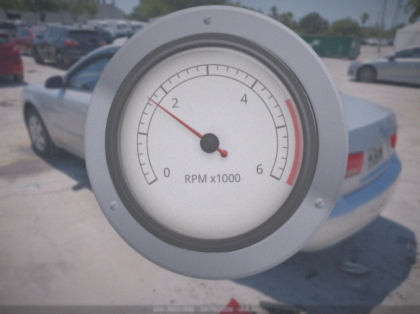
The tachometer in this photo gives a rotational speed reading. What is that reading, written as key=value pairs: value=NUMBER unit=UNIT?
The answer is value=1700 unit=rpm
